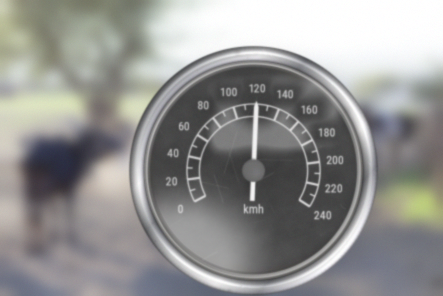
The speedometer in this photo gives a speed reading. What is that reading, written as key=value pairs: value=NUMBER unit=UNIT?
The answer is value=120 unit=km/h
